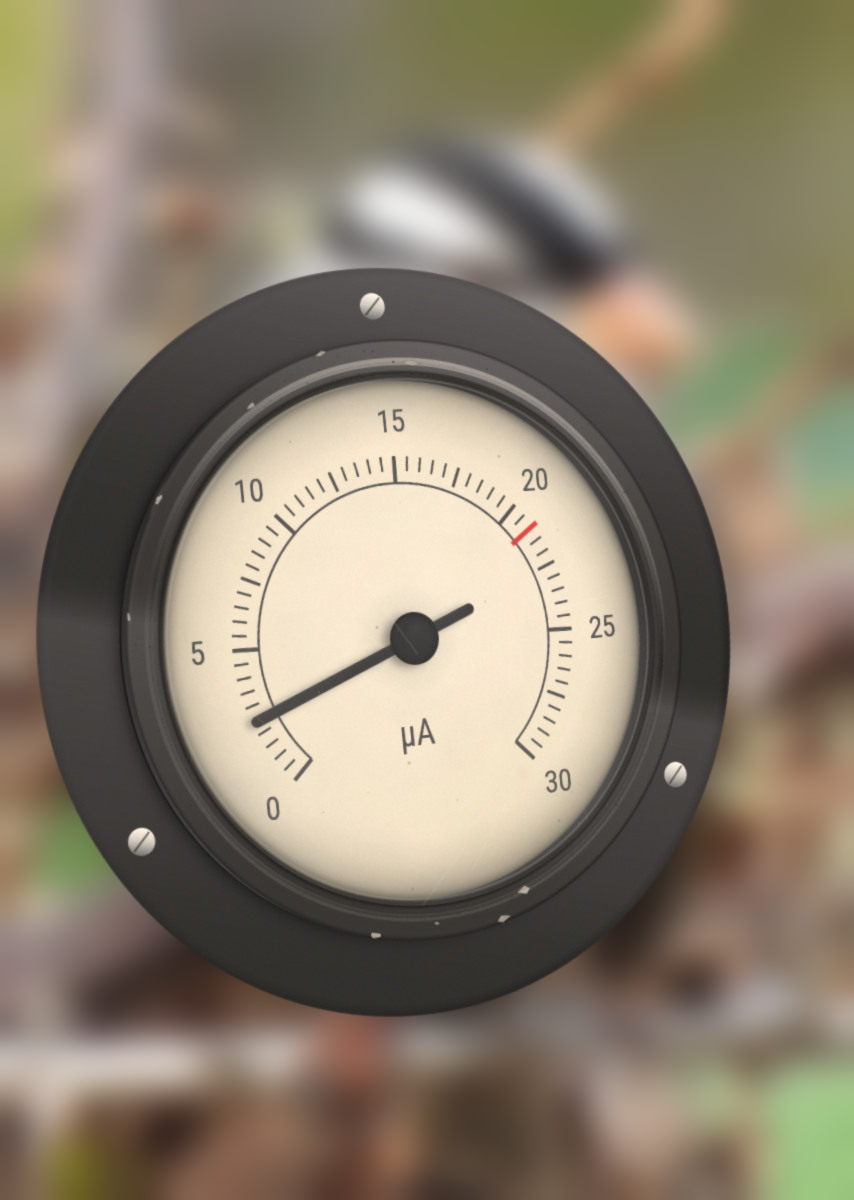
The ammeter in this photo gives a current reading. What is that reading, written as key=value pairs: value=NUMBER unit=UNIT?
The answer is value=2.5 unit=µA
